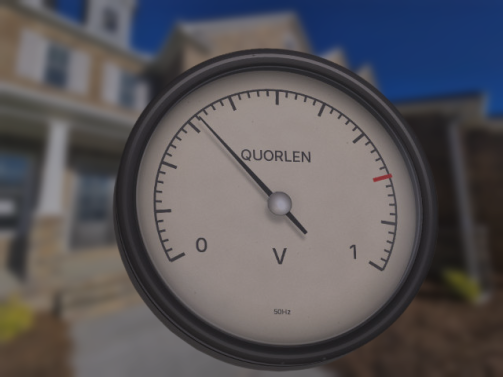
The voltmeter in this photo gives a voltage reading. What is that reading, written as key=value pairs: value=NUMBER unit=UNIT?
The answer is value=0.32 unit=V
